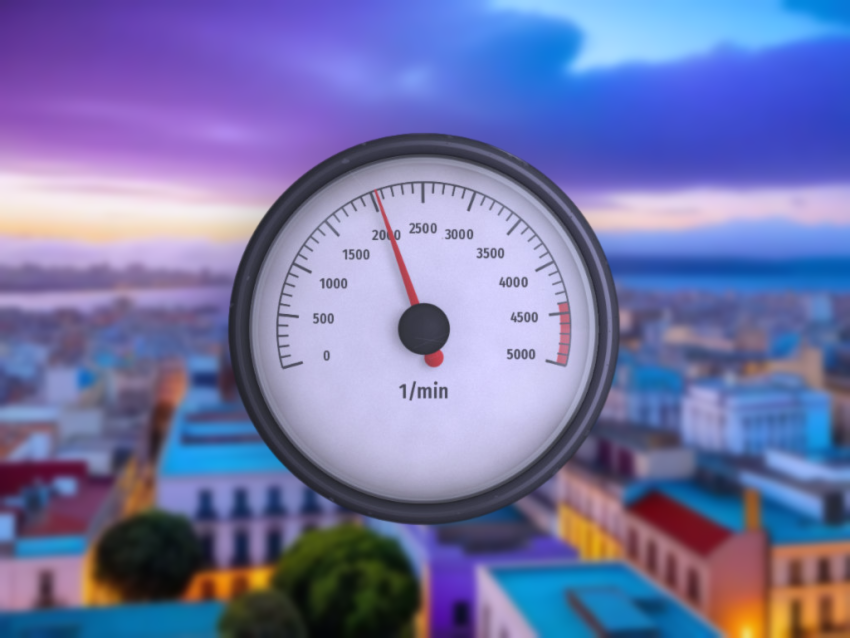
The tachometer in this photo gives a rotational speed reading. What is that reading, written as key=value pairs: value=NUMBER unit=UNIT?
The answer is value=2050 unit=rpm
